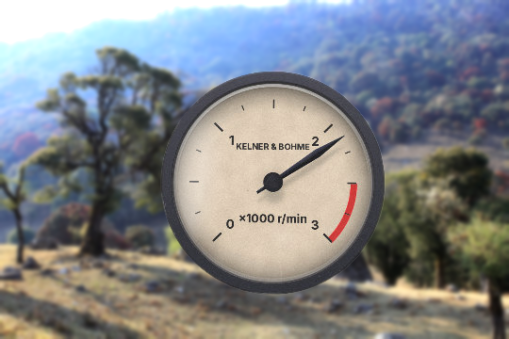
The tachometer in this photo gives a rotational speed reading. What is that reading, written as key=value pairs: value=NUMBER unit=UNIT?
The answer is value=2125 unit=rpm
